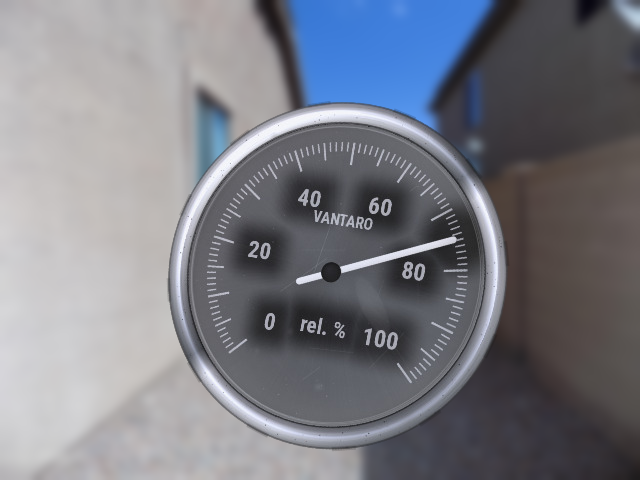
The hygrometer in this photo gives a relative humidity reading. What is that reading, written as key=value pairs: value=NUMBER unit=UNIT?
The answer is value=75 unit=%
